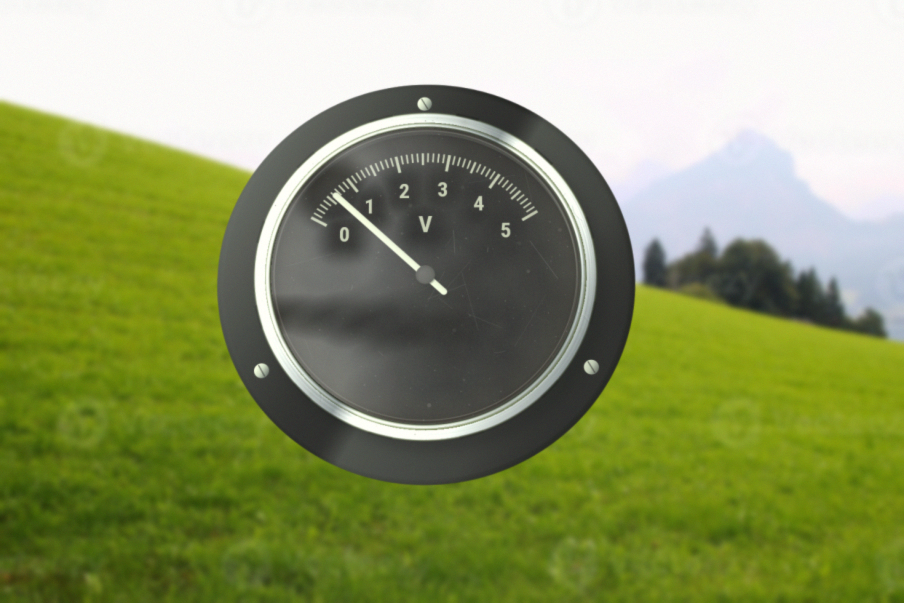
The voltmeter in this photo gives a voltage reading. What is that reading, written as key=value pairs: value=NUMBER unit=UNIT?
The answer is value=0.6 unit=V
